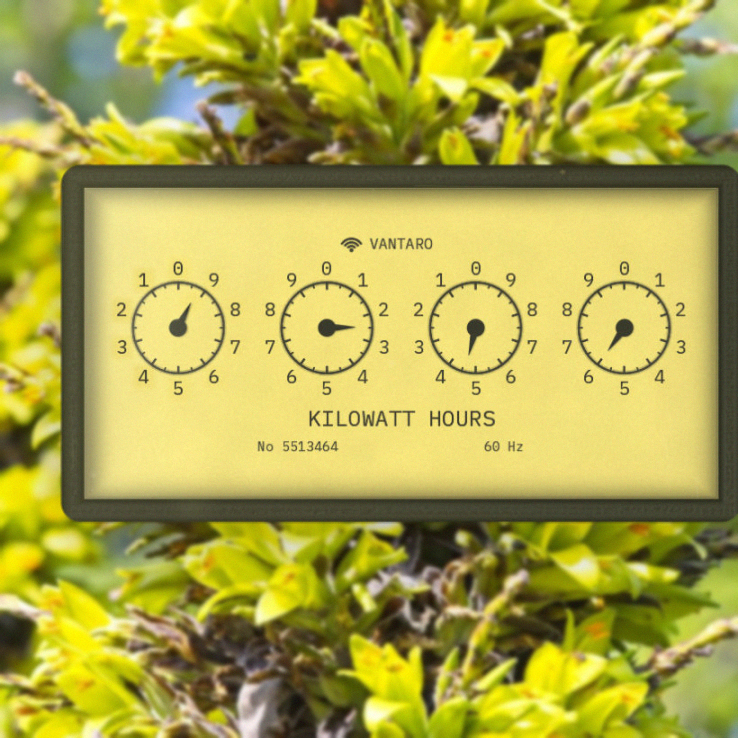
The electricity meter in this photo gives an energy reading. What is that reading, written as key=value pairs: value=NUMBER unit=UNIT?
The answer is value=9246 unit=kWh
